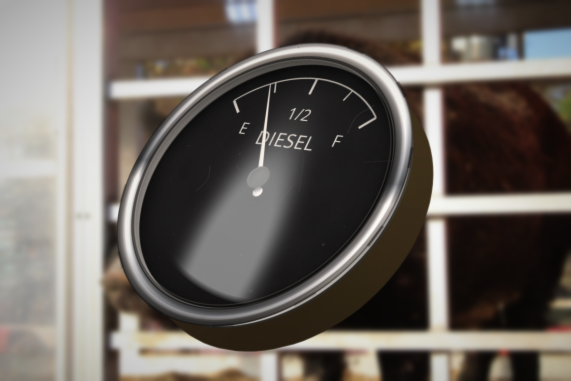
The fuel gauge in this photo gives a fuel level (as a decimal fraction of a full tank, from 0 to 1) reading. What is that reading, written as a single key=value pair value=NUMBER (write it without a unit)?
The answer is value=0.25
